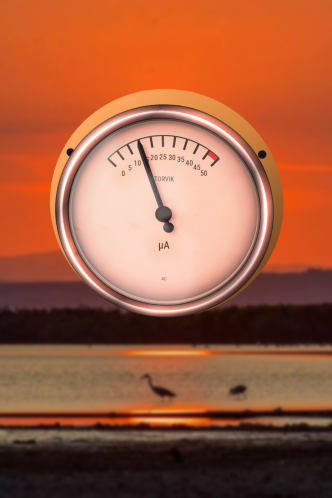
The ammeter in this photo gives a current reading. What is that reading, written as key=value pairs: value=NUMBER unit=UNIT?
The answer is value=15 unit=µA
